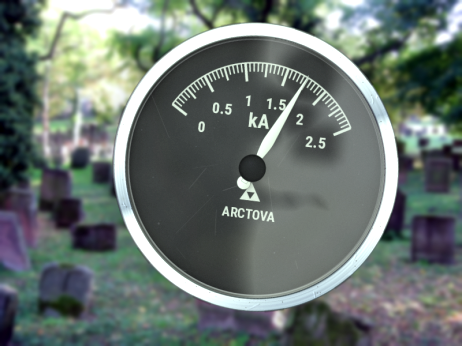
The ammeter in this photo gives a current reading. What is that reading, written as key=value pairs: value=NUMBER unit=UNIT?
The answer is value=1.75 unit=kA
